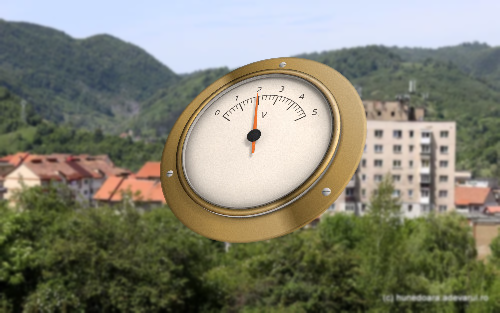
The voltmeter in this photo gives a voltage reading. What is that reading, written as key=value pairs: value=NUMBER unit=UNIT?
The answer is value=2 unit=V
